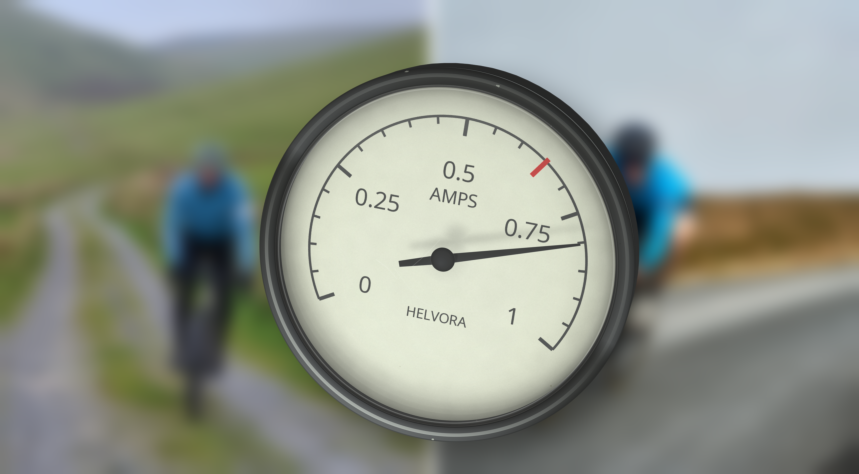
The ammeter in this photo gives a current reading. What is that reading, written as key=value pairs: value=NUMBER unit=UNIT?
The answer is value=0.8 unit=A
